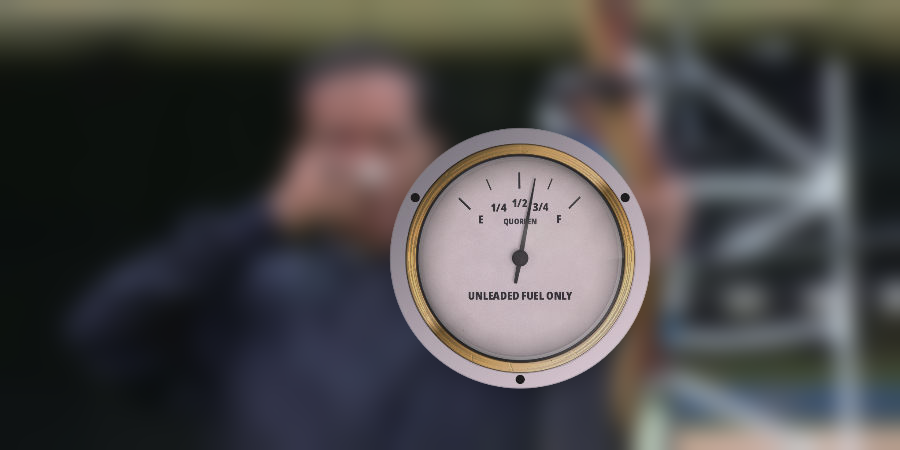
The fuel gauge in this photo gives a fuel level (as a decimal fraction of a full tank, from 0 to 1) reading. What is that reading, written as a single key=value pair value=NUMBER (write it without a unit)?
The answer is value=0.625
